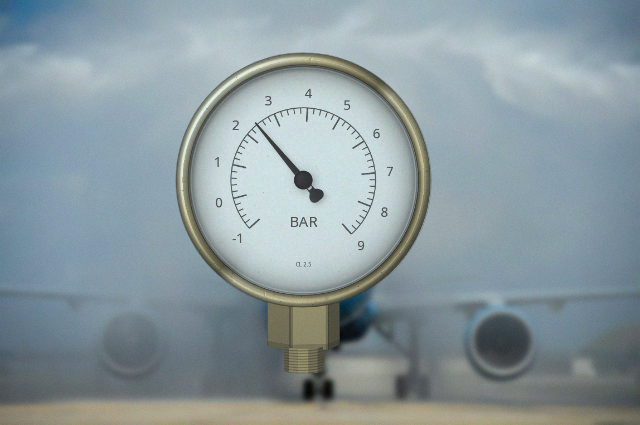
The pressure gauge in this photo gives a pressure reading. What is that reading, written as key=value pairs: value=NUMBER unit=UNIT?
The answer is value=2.4 unit=bar
